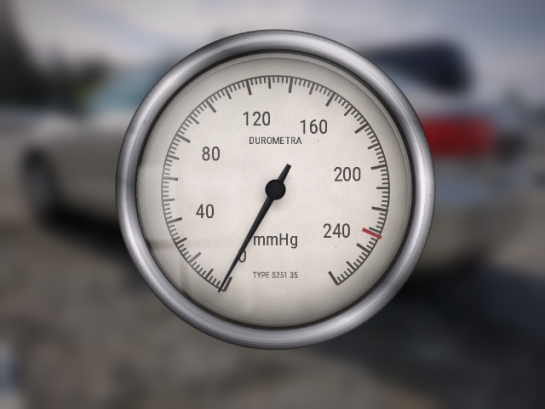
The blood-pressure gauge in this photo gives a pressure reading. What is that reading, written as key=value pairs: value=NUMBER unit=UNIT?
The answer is value=2 unit=mmHg
